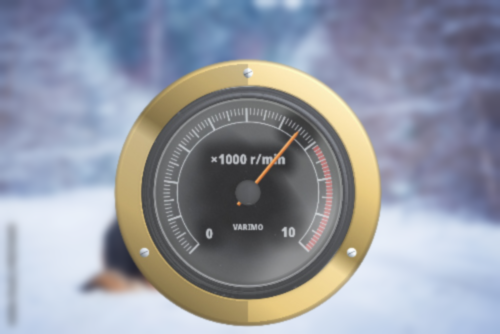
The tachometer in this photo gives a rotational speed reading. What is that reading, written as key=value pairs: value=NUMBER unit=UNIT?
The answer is value=6500 unit=rpm
